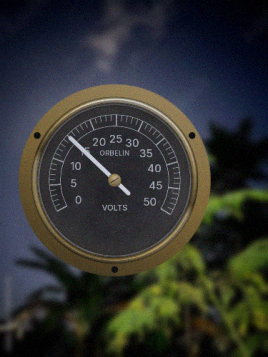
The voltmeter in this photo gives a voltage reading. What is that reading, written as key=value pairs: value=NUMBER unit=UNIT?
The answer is value=15 unit=V
